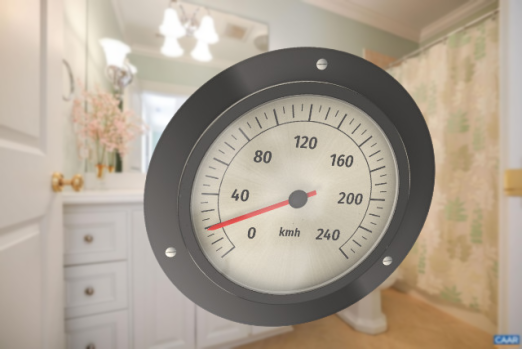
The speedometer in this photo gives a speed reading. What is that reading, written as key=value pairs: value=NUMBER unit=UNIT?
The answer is value=20 unit=km/h
